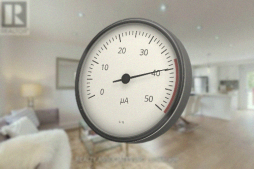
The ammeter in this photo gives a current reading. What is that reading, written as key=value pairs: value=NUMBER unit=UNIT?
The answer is value=40 unit=µA
